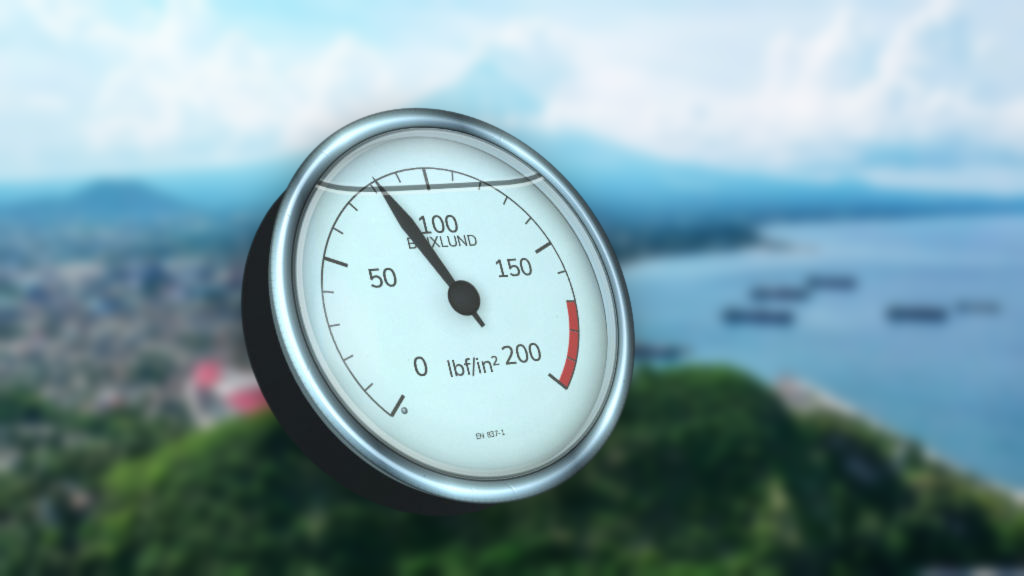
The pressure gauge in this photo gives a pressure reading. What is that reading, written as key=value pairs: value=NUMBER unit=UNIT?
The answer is value=80 unit=psi
